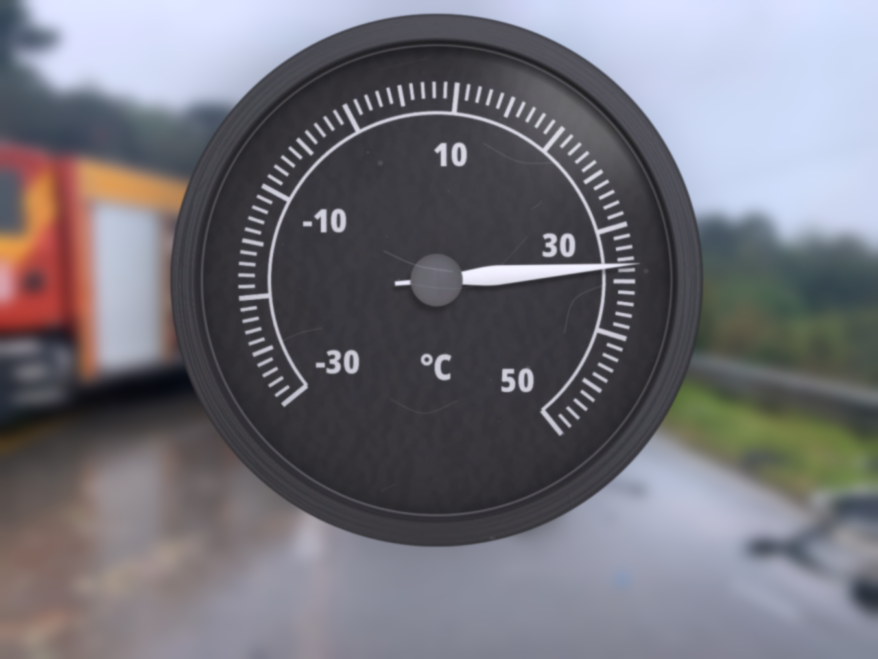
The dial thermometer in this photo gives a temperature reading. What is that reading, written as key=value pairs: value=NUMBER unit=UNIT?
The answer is value=33.5 unit=°C
